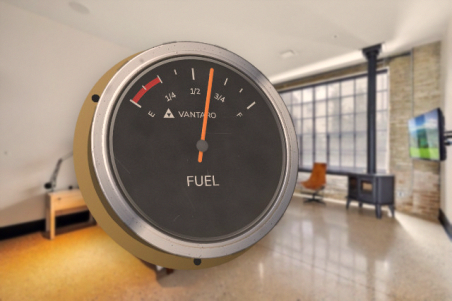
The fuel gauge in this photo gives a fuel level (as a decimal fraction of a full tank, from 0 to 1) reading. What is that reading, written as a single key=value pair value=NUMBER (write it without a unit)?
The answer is value=0.625
